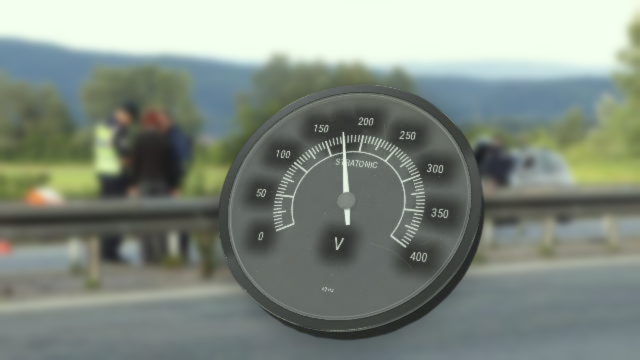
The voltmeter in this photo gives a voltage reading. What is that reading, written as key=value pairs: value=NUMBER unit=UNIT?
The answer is value=175 unit=V
